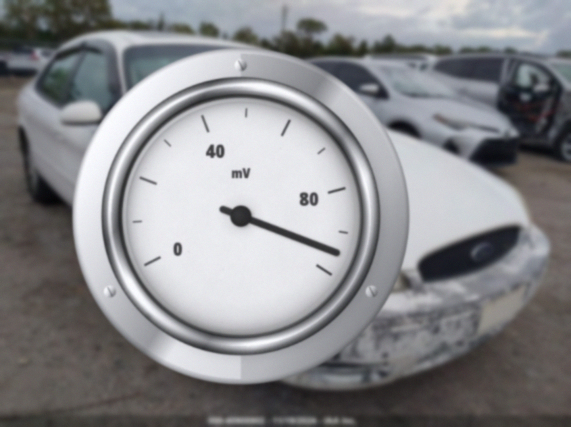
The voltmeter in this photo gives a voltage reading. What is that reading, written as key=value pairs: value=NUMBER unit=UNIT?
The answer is value=95 unit=mV
